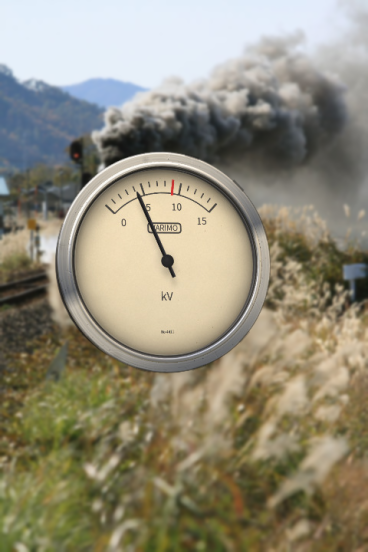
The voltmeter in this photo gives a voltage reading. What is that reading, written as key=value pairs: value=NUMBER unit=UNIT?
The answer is value=4 unit=kV
